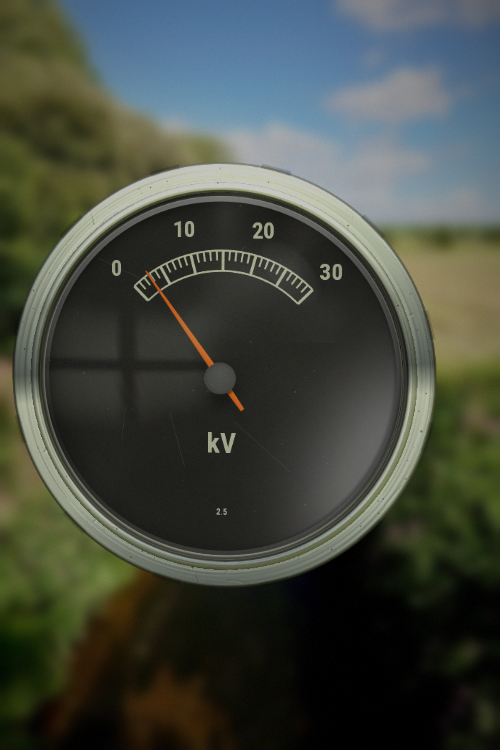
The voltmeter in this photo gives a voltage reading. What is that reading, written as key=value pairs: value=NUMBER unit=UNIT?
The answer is value=3 unit=kV
